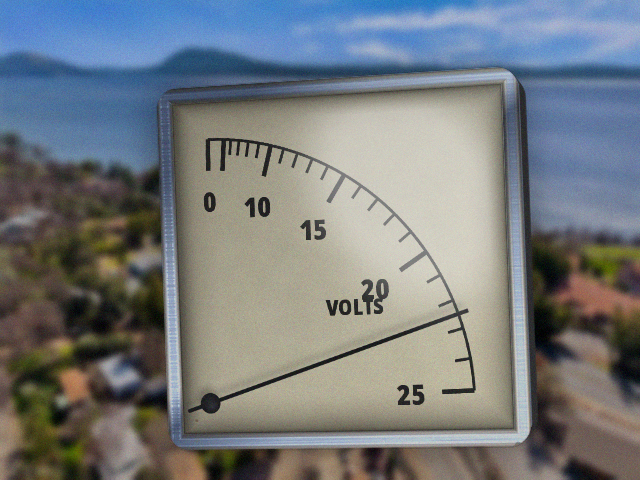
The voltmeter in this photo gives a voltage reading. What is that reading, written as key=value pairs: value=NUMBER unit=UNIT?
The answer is value=22.5 unit=V
